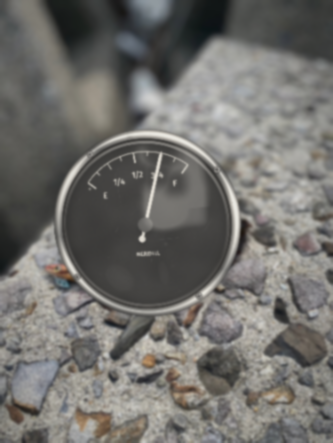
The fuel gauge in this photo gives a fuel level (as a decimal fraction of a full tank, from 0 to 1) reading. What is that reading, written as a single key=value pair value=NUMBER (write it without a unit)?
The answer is value=0.75
